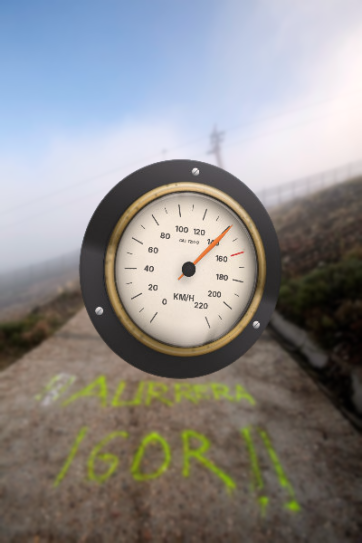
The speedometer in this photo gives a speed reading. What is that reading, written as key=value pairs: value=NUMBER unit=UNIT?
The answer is value=140 unit=km/h
